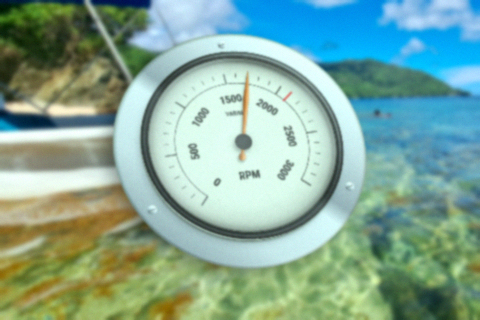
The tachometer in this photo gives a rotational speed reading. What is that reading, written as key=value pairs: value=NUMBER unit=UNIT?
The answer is value=1700 unit=rpm
